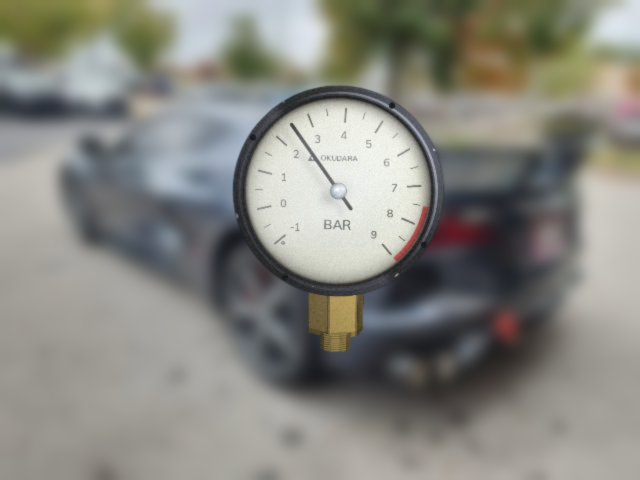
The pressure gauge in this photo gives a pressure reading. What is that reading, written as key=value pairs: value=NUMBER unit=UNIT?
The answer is value=2.5 unit=bar
